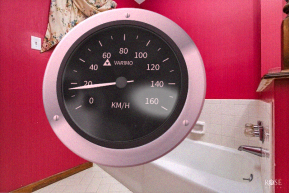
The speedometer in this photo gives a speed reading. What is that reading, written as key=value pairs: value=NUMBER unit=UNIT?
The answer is value=15 unit=km/h
